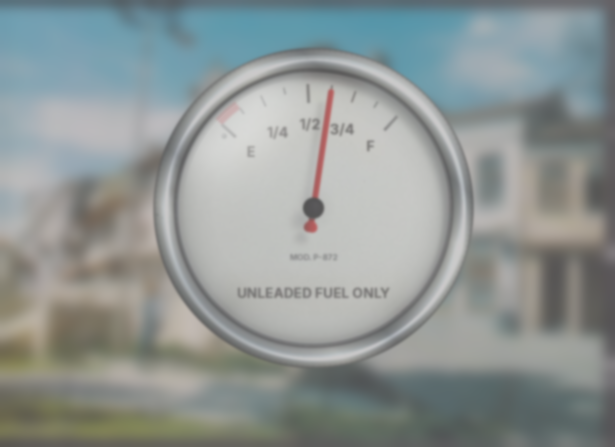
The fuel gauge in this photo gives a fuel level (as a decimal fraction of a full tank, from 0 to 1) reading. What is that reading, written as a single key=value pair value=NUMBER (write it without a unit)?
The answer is value=0.625
